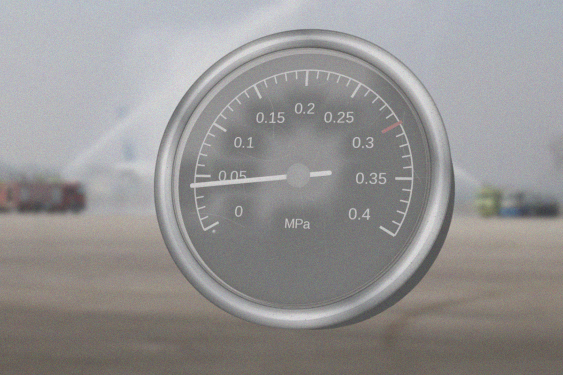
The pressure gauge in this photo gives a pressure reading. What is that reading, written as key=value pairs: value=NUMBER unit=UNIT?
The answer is value=0.04 unit=MPa
